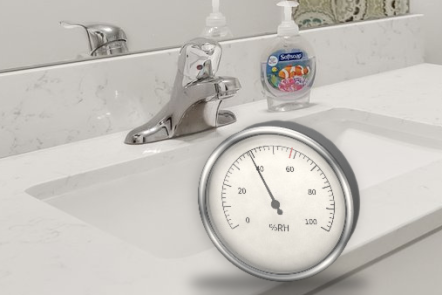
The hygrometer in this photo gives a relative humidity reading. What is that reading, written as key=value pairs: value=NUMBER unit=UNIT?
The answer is value=40 unit=%
